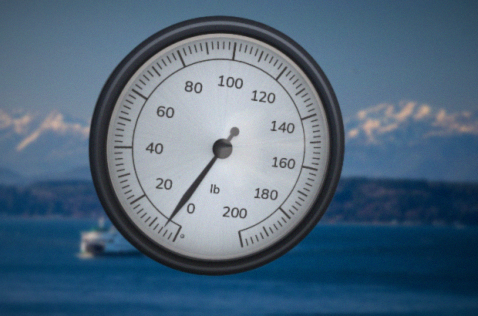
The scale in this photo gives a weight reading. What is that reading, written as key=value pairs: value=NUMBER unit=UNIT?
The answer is value=6 unit=lb
